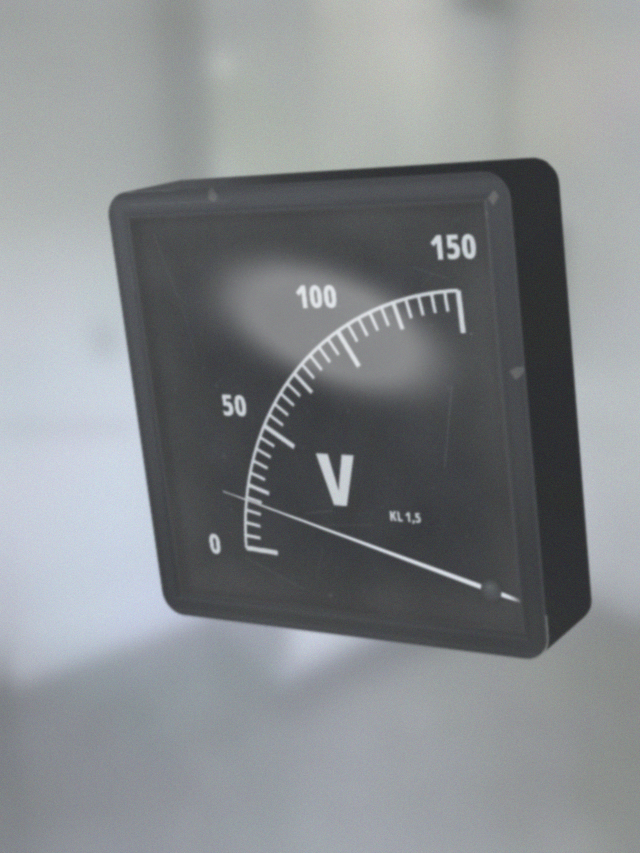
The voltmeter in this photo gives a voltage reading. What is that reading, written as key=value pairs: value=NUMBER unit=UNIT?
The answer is value=20 unit=V
